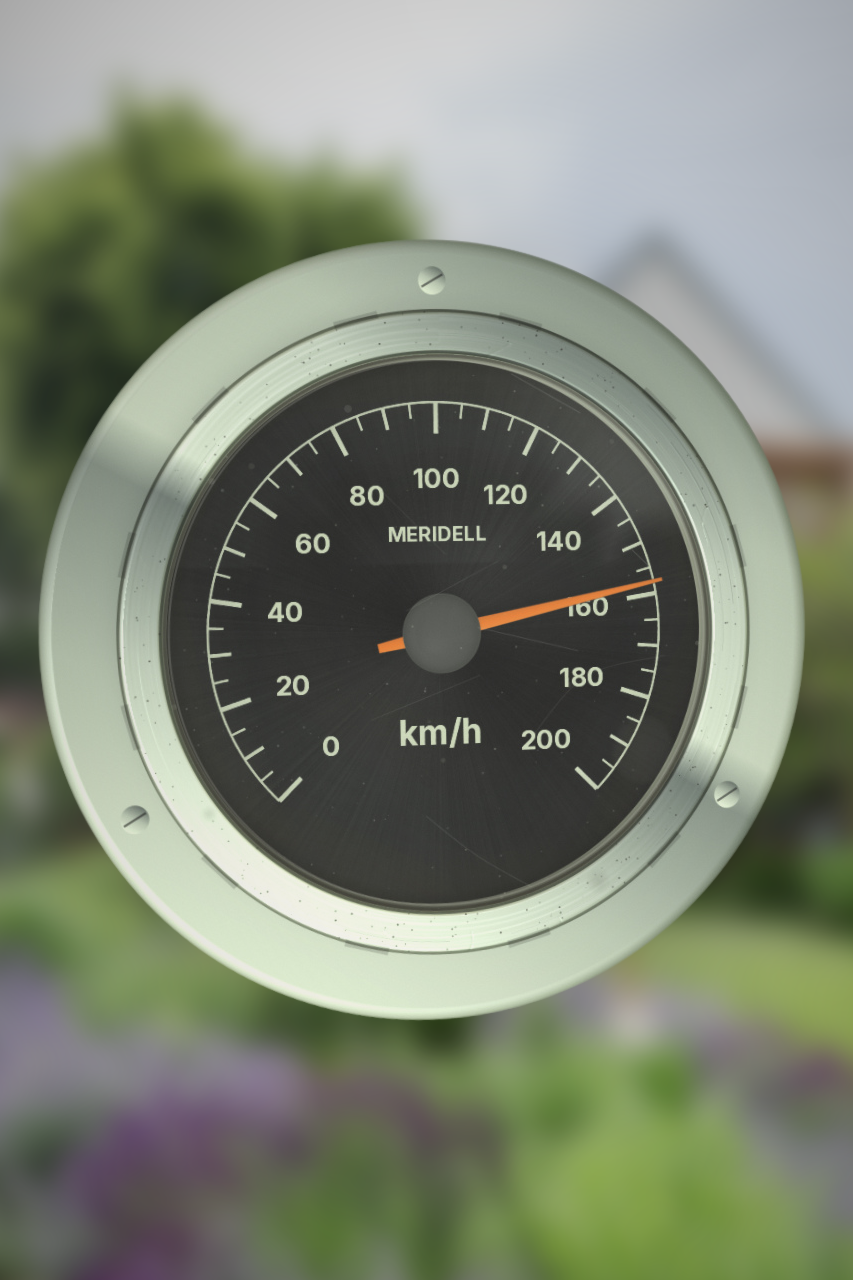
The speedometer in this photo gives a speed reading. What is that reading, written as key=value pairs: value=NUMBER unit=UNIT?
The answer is value=157.5 unit=km/h
